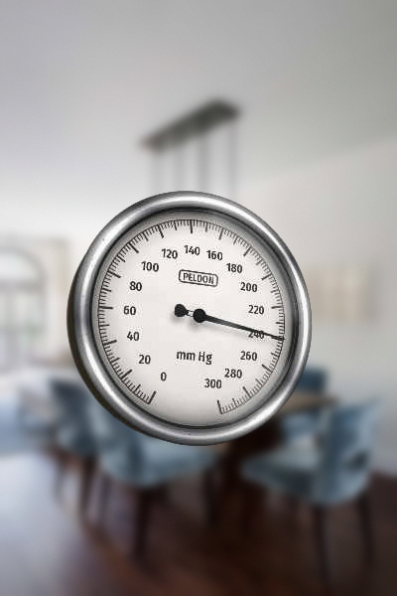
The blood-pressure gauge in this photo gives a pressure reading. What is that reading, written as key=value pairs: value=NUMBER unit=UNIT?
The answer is value=240 unit=mmHg
